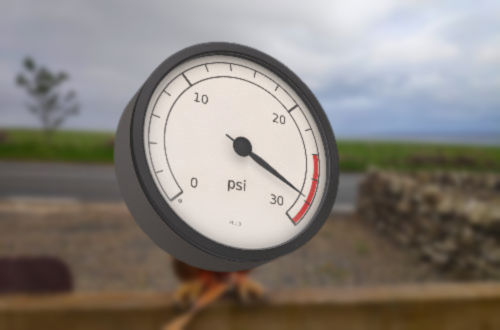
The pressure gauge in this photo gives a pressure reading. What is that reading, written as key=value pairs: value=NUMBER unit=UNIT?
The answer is value=28 unit=psi
